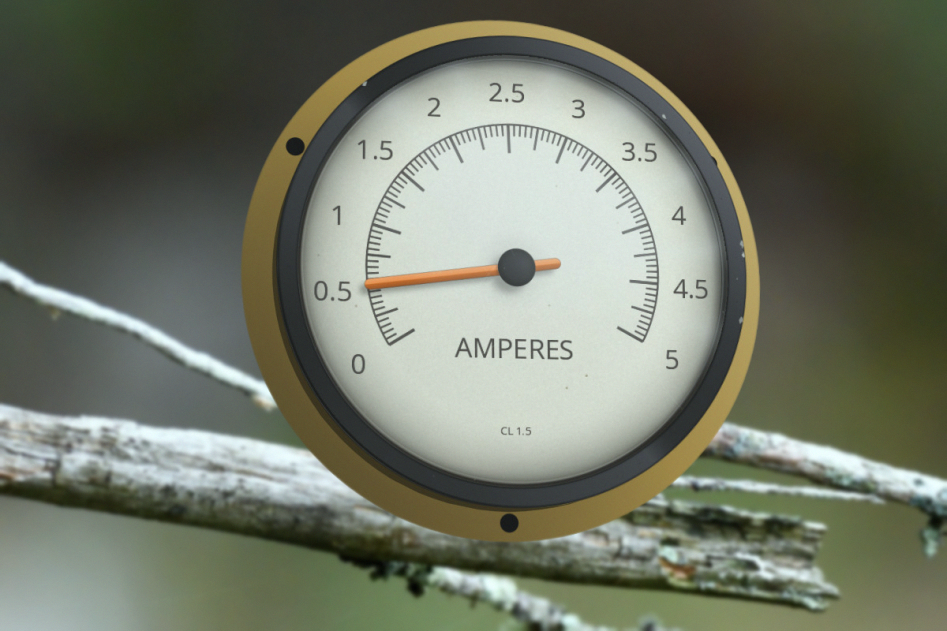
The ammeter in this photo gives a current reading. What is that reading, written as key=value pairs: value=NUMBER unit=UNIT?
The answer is value=0.5 unit=A
